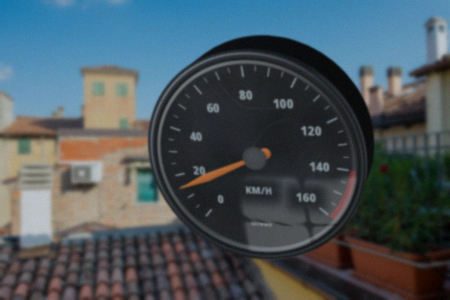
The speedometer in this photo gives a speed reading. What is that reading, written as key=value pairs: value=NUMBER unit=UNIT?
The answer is value=15 unit=km/h
